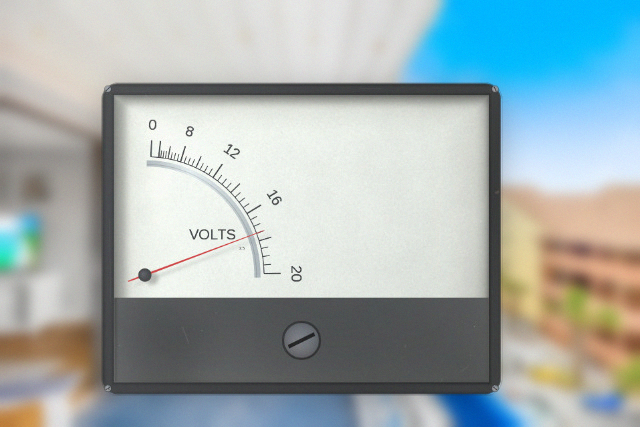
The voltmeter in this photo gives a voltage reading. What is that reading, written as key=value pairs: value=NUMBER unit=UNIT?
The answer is value=17.5 unit=V
